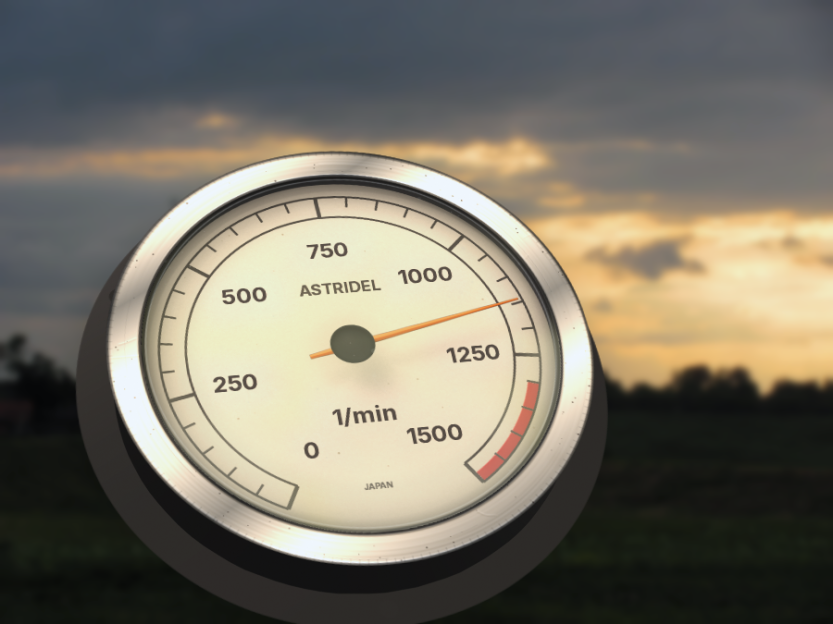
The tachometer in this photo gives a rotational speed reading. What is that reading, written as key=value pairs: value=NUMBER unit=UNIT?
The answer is value=1150 unit=rpm
